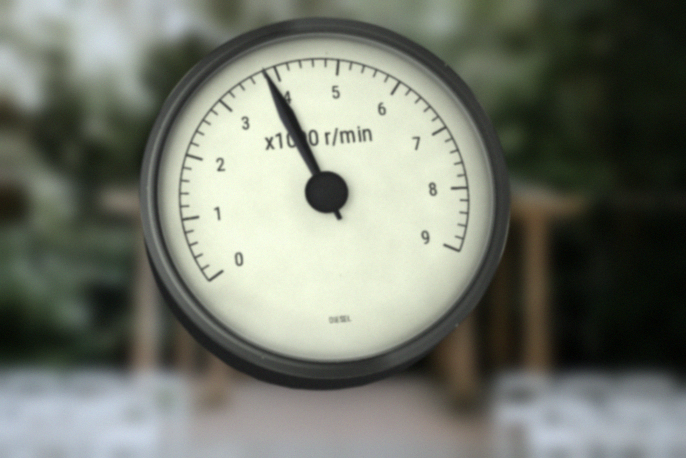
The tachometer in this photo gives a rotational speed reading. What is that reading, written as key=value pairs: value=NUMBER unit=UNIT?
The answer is value=3800 unit=rpm
